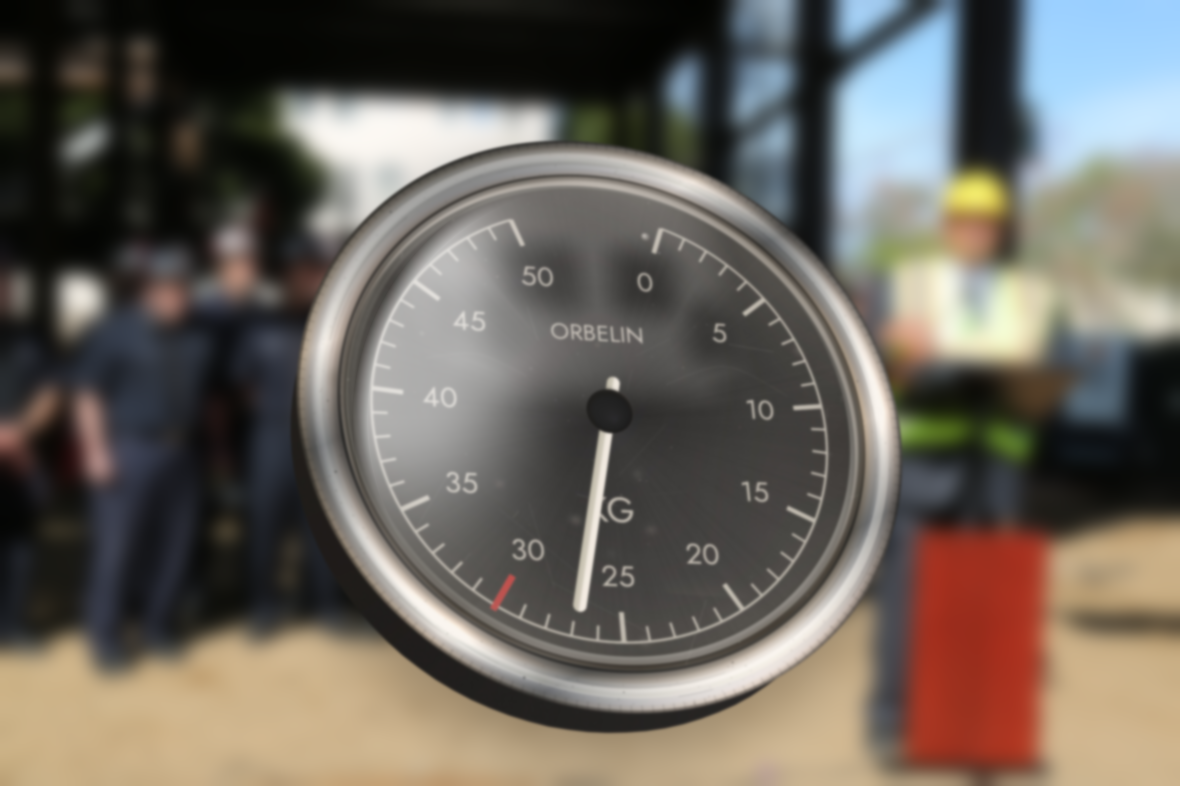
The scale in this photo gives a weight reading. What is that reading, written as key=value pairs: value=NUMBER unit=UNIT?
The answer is value=27 unit=kg
